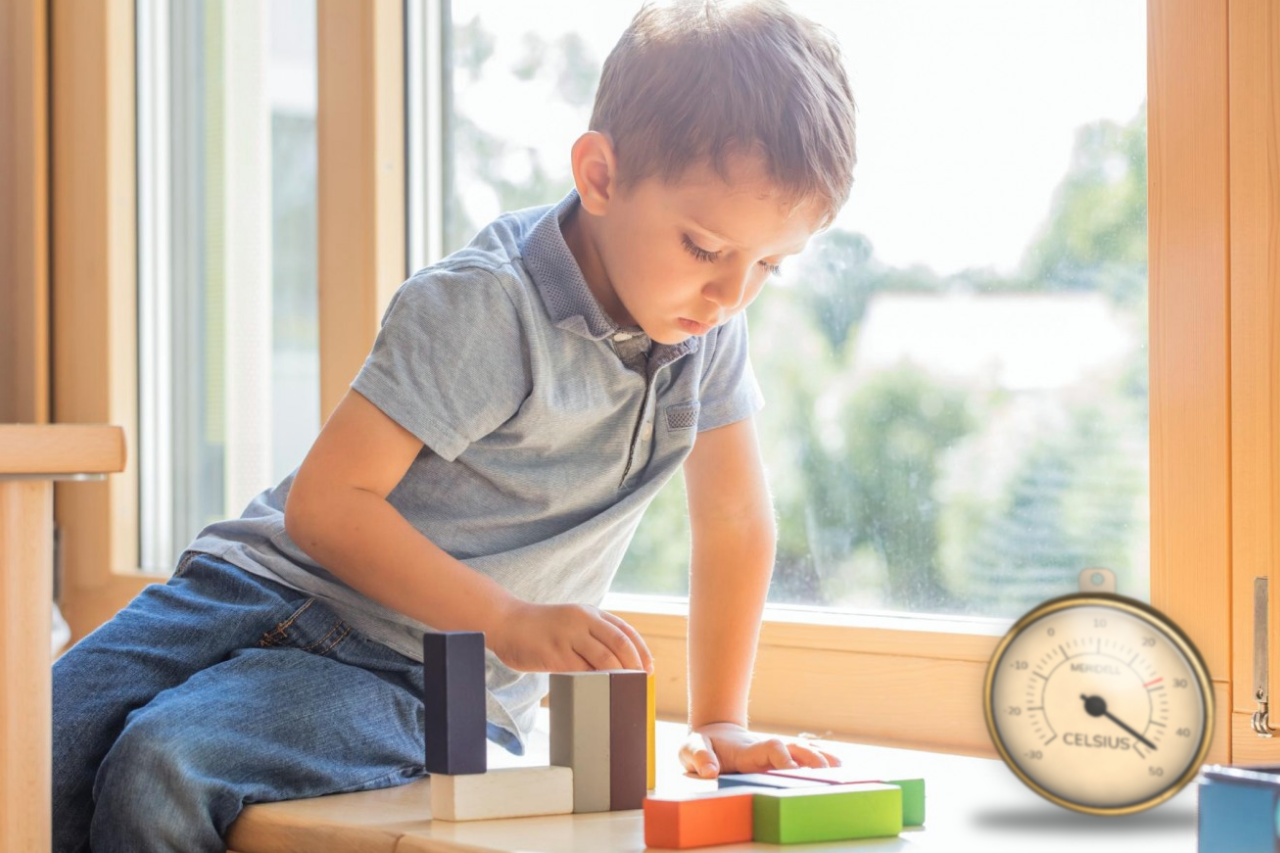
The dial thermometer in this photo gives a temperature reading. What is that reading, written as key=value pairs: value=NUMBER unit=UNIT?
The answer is value=46 unit=°C
